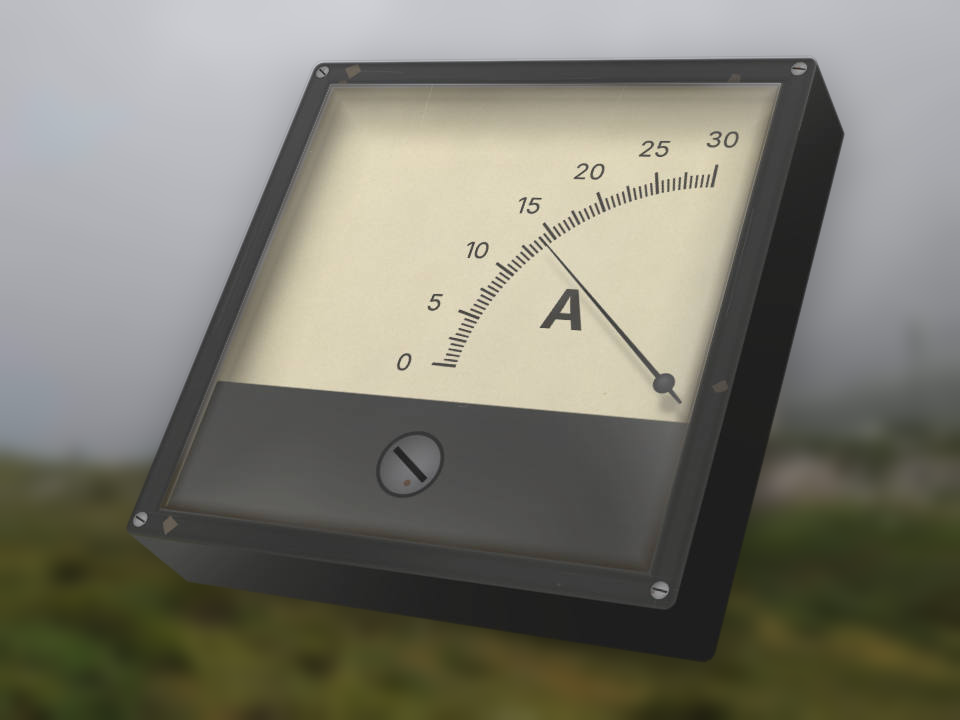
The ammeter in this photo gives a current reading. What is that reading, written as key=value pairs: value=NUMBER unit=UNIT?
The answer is value=14 unit=A
